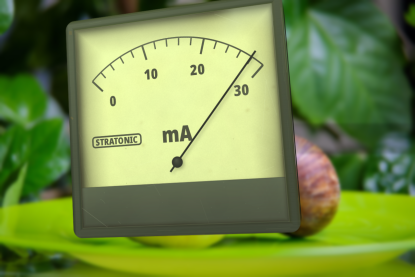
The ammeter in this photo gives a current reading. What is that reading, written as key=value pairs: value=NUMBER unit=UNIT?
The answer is value=28 unit=mA
